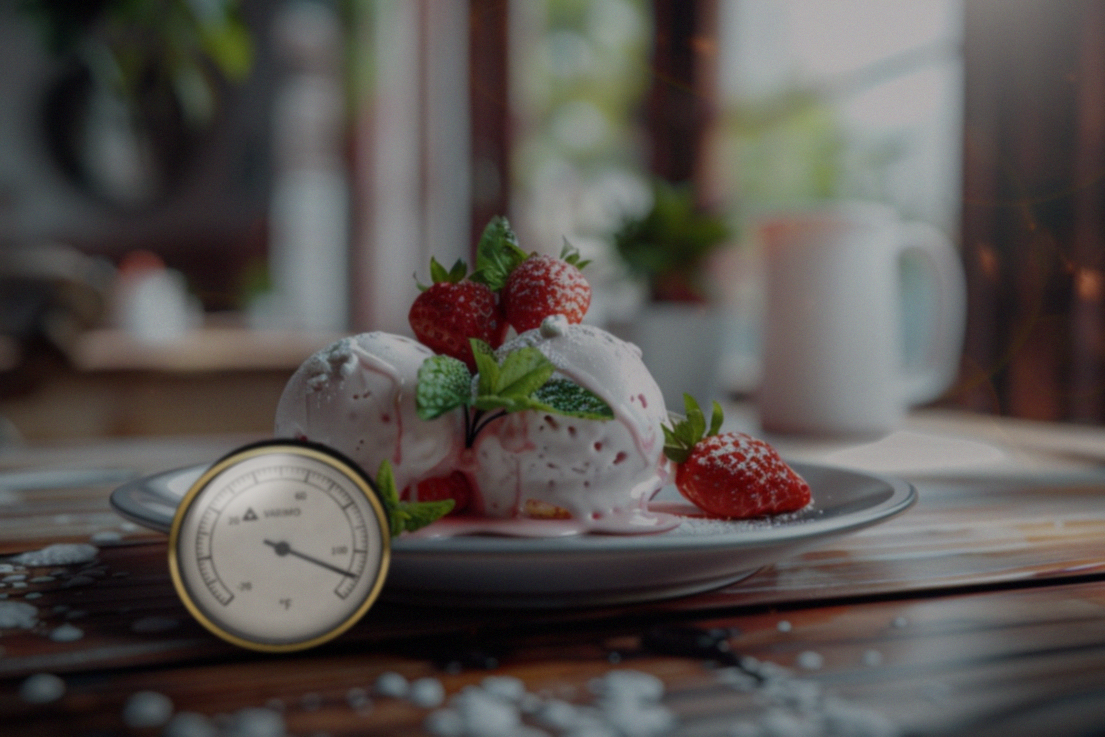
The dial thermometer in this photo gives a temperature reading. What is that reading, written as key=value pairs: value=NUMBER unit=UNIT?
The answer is value=110 unit=°F
